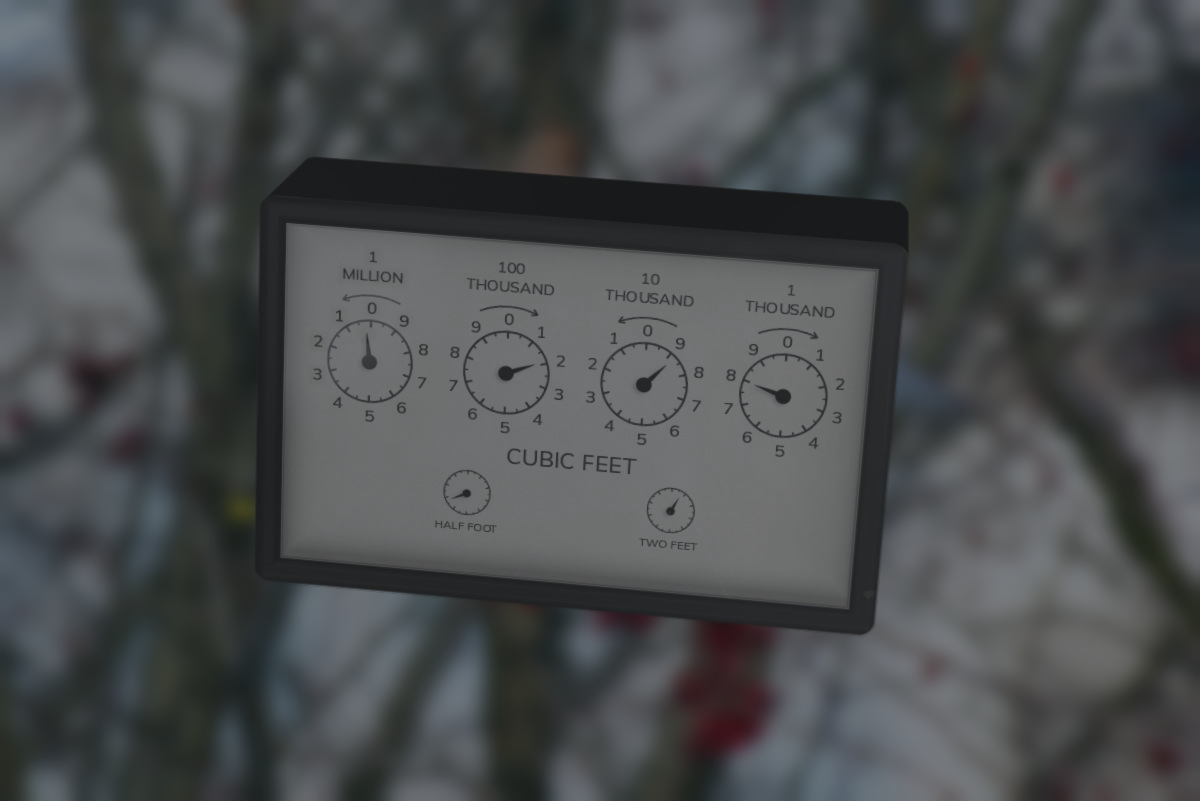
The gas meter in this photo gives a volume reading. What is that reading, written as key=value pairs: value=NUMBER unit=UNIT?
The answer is value=18800 unit=ft³
